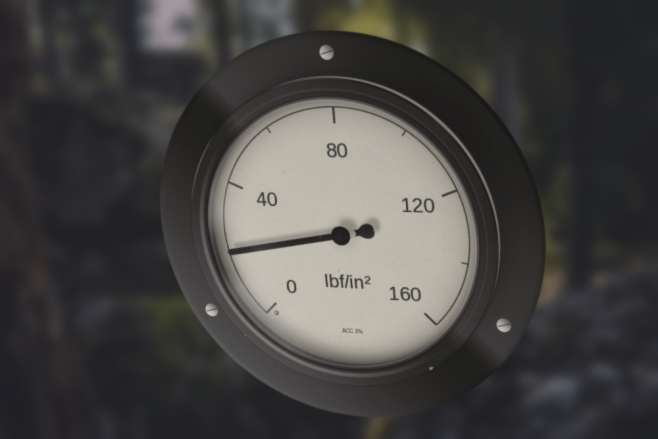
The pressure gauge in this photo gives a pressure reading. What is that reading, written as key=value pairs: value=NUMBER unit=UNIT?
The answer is value=20 unit=psi
